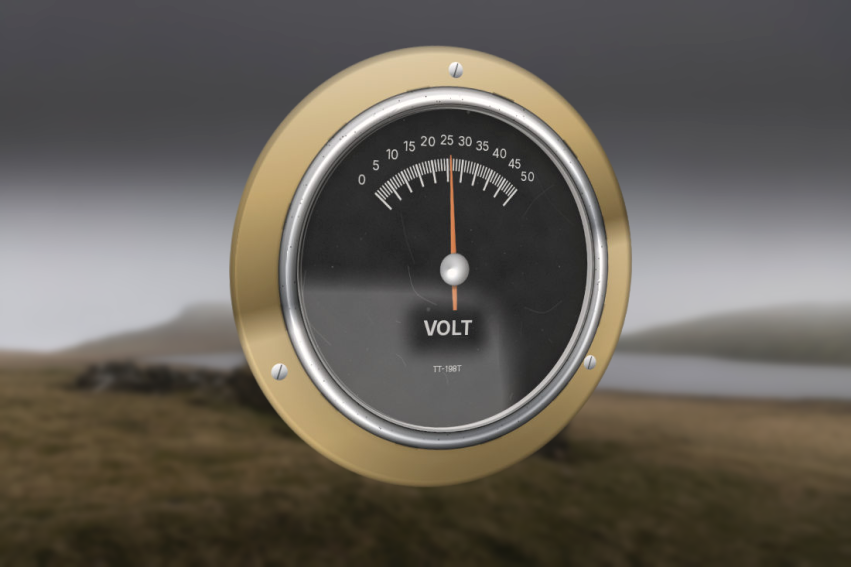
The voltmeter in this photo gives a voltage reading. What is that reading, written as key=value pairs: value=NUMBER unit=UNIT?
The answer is value=25 unit=V
